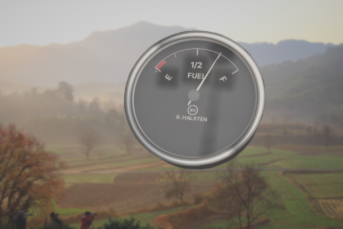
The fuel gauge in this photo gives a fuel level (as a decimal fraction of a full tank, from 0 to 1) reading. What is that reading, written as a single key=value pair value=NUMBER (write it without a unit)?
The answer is value=0.75
